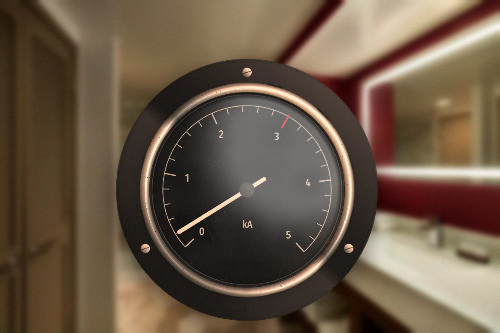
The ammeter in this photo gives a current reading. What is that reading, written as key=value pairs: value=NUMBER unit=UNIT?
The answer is value=0.2 unit=kA
